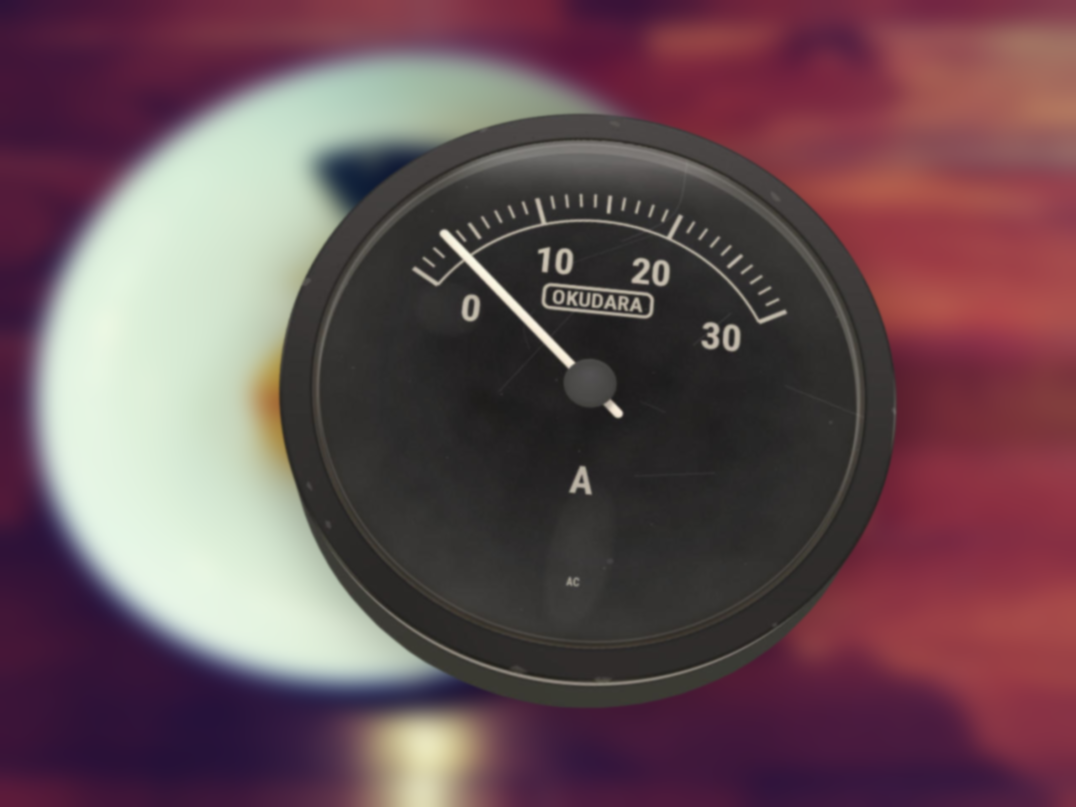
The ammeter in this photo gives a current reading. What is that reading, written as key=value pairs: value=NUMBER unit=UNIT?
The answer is value=3 unit=A
